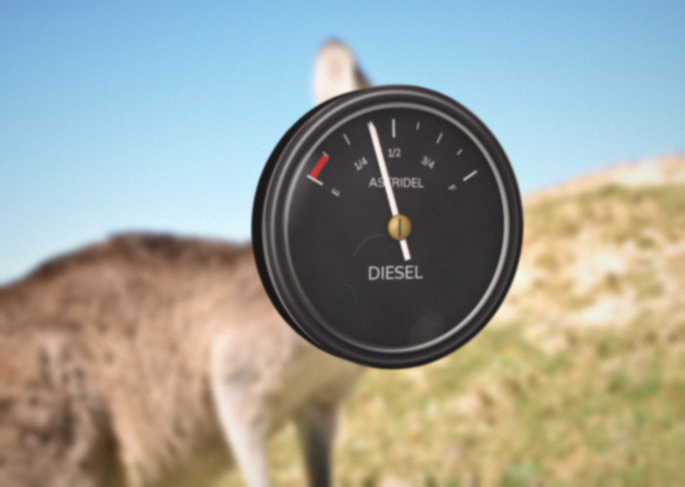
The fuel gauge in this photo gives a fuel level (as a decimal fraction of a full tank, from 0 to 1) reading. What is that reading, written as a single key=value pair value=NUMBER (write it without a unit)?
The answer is value=0.375
